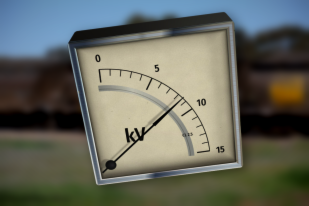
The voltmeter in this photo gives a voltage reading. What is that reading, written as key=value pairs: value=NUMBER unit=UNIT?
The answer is value=8.5 unit=kV
